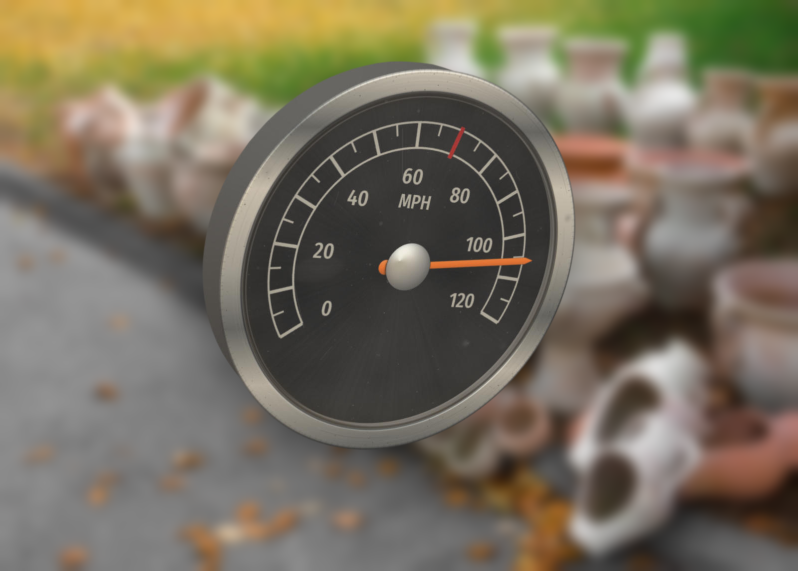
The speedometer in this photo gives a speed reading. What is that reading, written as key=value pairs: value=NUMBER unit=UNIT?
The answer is value=105 unit=mph
